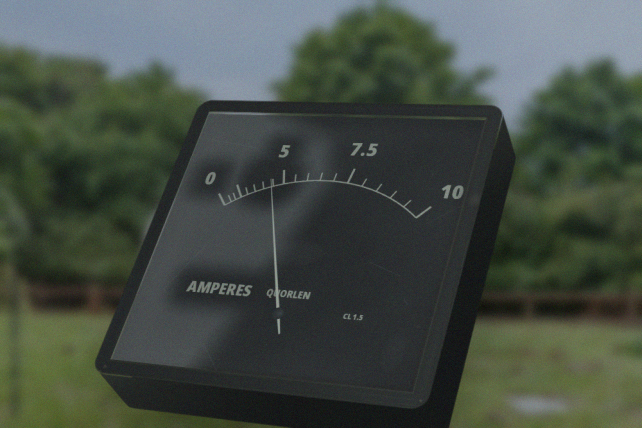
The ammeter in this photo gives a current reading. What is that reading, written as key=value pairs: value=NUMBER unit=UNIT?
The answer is value=4.5 unit=A
